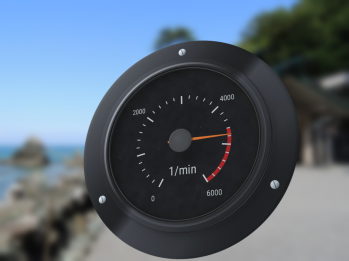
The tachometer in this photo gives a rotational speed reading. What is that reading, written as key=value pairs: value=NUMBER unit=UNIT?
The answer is value=4800 unit=rpm
